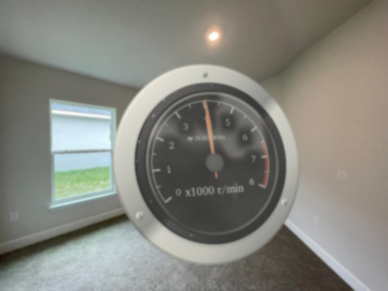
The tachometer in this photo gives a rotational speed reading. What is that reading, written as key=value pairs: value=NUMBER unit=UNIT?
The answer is value=4000 unit=rpm
